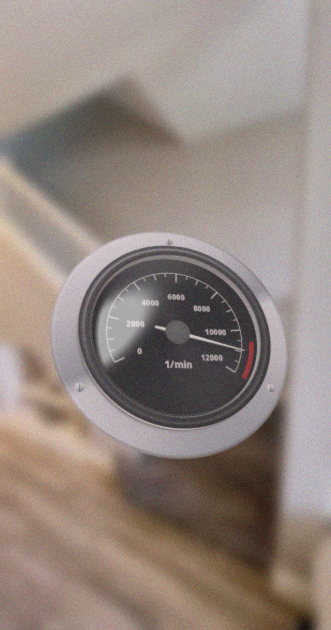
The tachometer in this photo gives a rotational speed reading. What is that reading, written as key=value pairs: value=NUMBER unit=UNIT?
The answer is value=11000 unit=rpm
